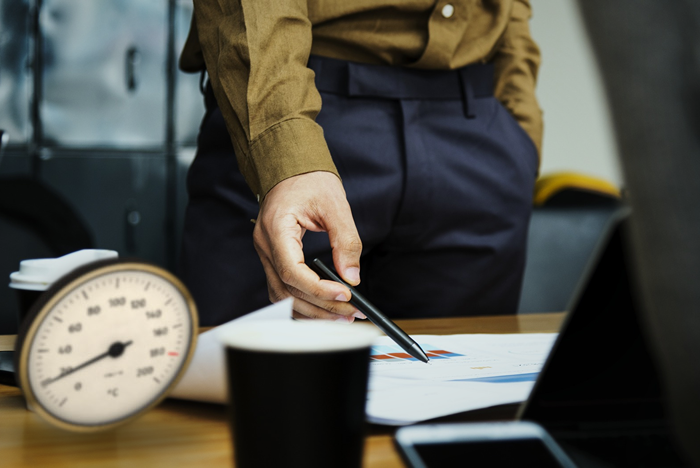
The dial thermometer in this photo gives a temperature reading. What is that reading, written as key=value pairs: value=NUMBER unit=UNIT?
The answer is value=20 unit=°C
